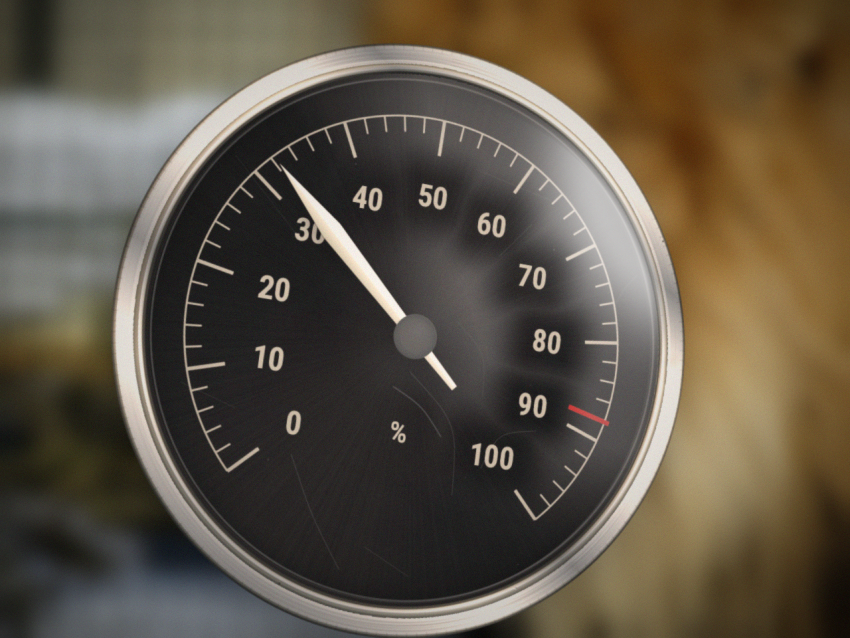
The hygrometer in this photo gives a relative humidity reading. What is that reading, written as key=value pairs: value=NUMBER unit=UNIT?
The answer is value=32 unit=%
